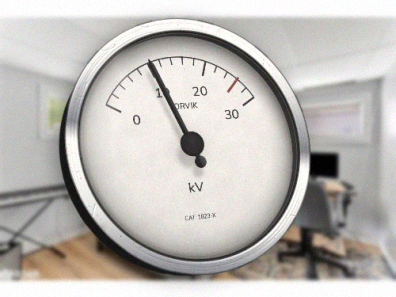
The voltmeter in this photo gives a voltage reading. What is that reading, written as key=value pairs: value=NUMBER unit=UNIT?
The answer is value=10 unit=kV
